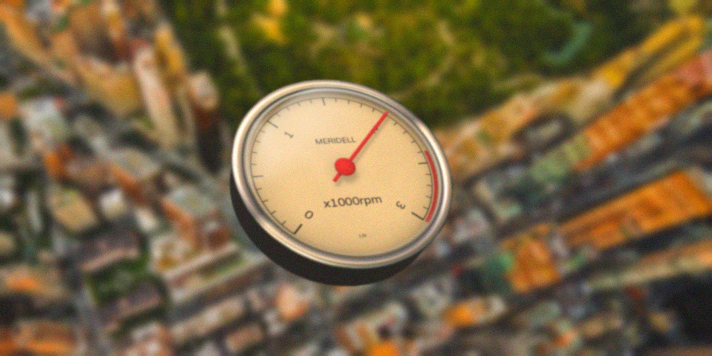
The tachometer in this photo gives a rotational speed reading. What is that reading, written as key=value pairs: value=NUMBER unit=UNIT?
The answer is value=2000 unit=rpm
